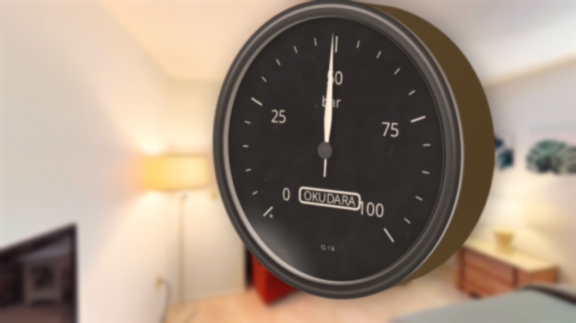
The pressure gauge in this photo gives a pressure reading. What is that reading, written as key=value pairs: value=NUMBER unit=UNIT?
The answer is value=50 unit=bar
